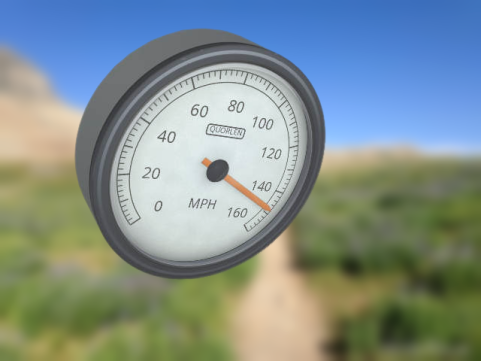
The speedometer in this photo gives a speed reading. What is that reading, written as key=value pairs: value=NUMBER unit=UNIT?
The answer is value=148 unit=mph
